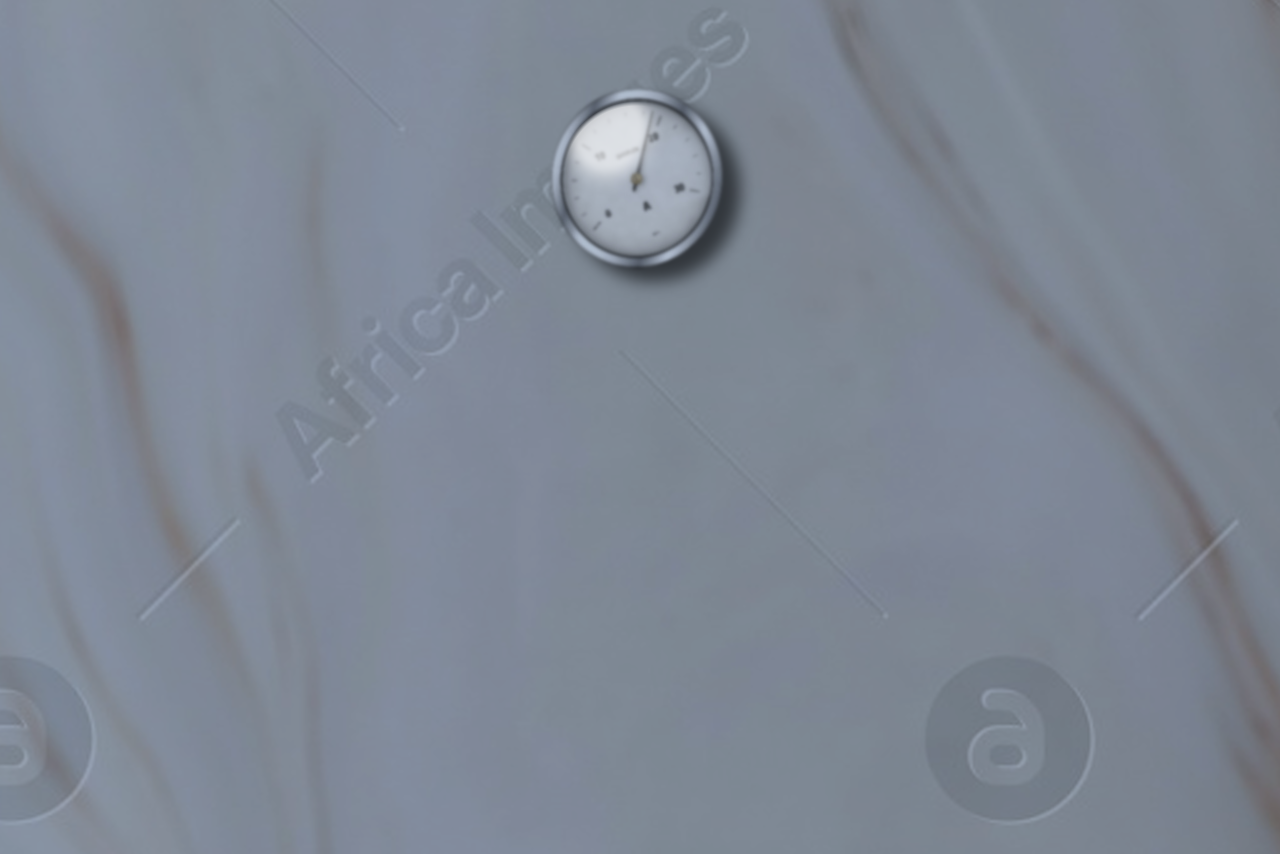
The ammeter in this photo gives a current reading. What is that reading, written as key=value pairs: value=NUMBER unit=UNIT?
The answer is value=19 unit=A
